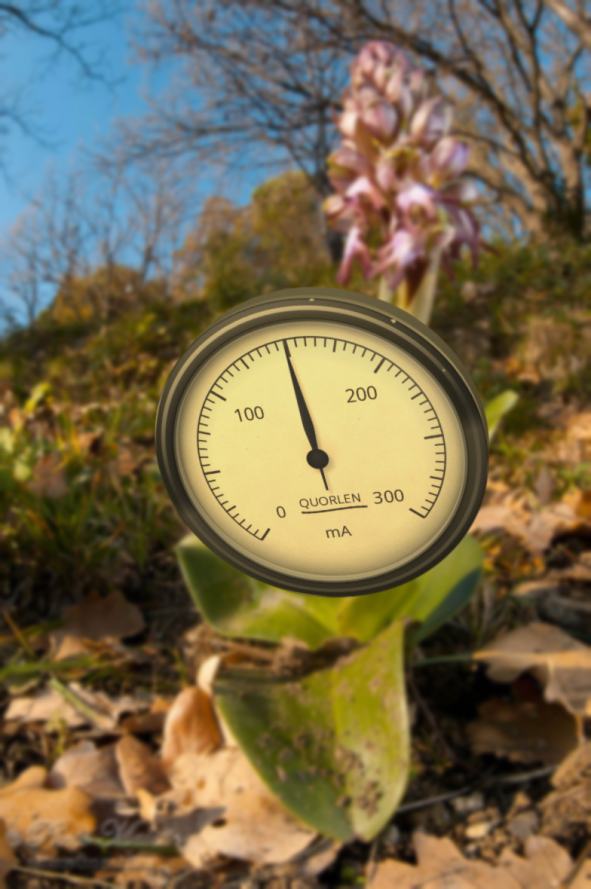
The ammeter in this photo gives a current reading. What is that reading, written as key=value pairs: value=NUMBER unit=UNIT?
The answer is value=150 unit=mA
